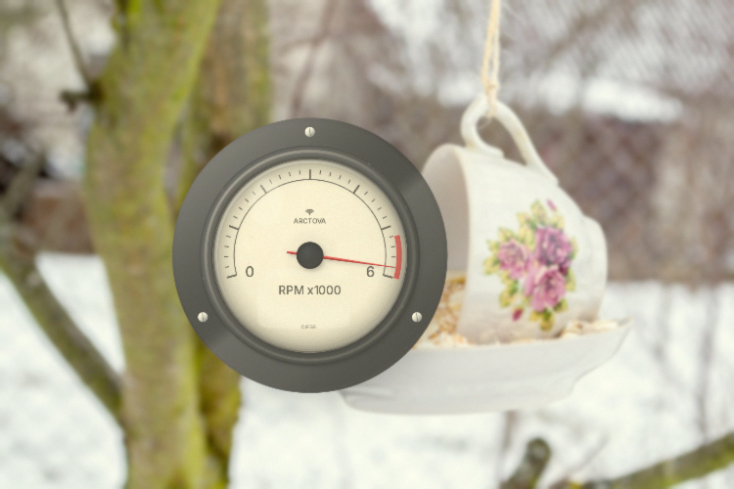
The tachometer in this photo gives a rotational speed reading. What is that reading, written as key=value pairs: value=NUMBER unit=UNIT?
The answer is value=5800 unit=rpm
